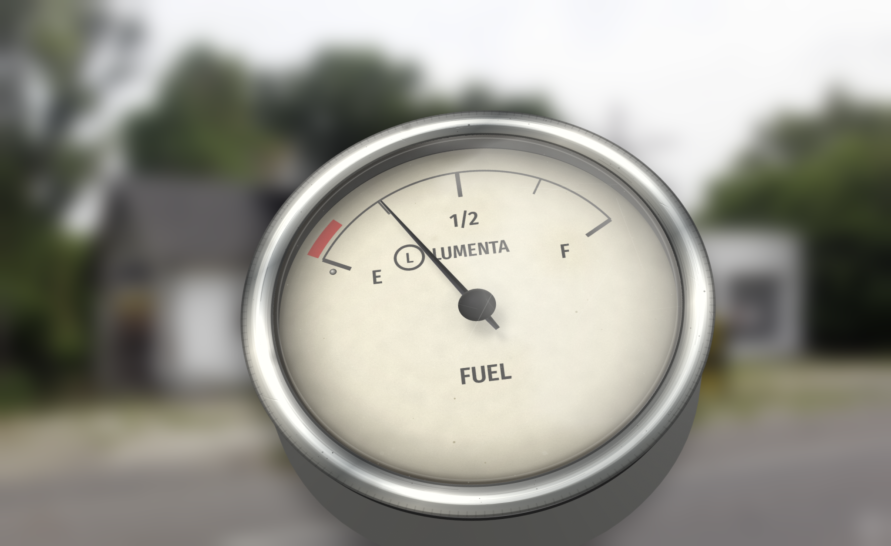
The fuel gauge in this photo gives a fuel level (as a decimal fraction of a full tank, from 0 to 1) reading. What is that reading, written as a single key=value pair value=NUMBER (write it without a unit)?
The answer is value=0.25
